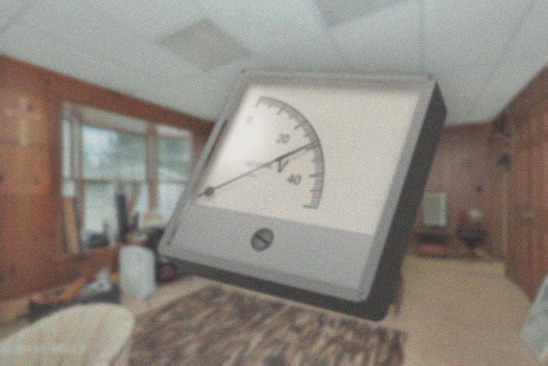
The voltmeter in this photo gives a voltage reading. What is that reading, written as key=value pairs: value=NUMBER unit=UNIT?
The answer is value=30 unit=V
